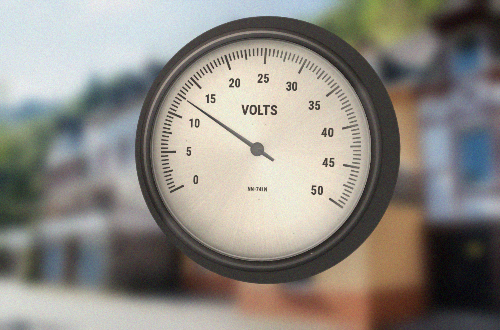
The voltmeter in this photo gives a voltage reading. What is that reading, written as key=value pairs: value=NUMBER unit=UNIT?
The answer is value=12.5 unit=V
